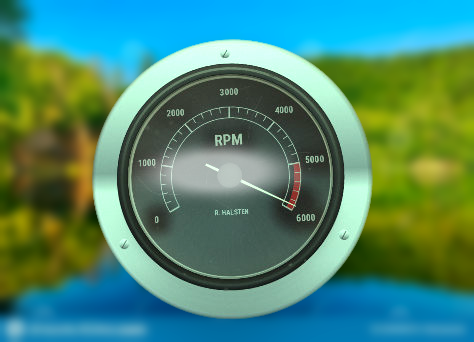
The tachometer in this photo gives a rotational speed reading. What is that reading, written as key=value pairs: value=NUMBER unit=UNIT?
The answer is value=5900 unit=rpm
